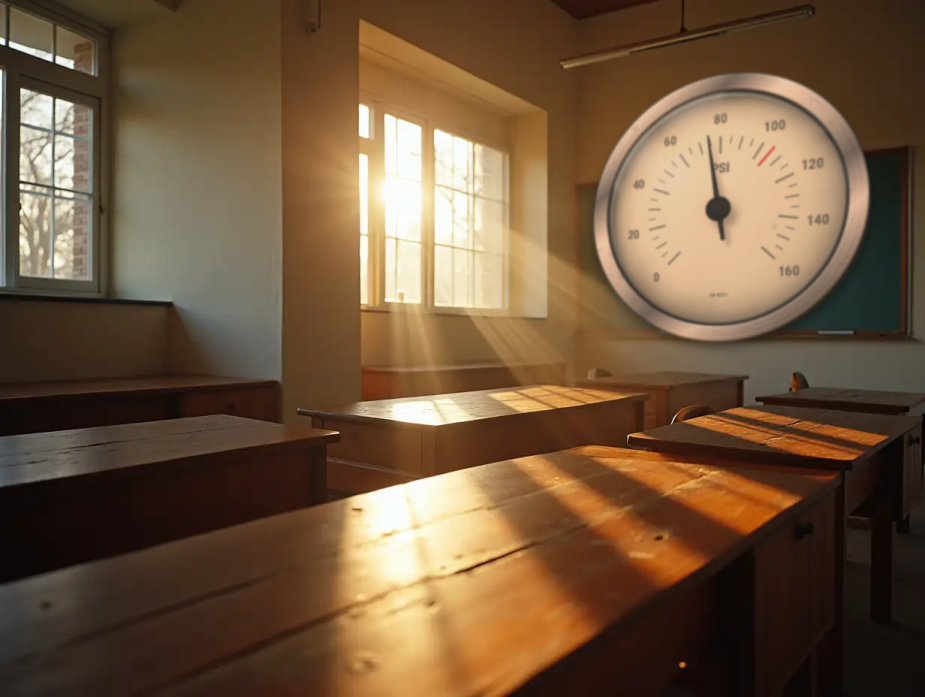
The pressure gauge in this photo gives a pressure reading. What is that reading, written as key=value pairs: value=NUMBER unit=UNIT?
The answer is value=75 unit=psi
